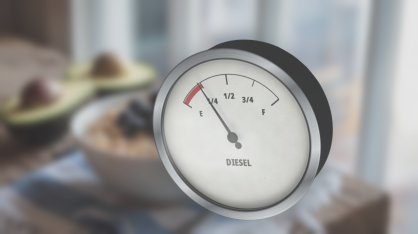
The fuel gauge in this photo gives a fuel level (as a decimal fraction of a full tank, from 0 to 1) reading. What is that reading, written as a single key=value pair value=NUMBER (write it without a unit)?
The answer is value=0.25
